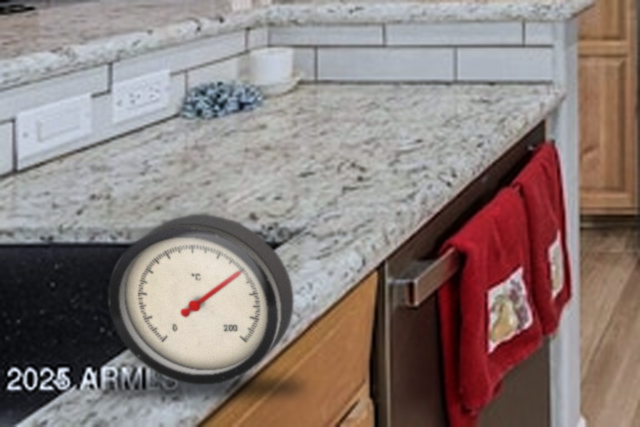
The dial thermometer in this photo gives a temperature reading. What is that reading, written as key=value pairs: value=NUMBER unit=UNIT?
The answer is value=140 unit=°C
